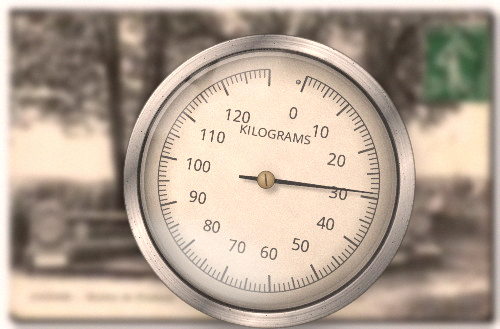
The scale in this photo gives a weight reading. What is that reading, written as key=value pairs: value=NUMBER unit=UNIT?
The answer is value=29 unit=kg
